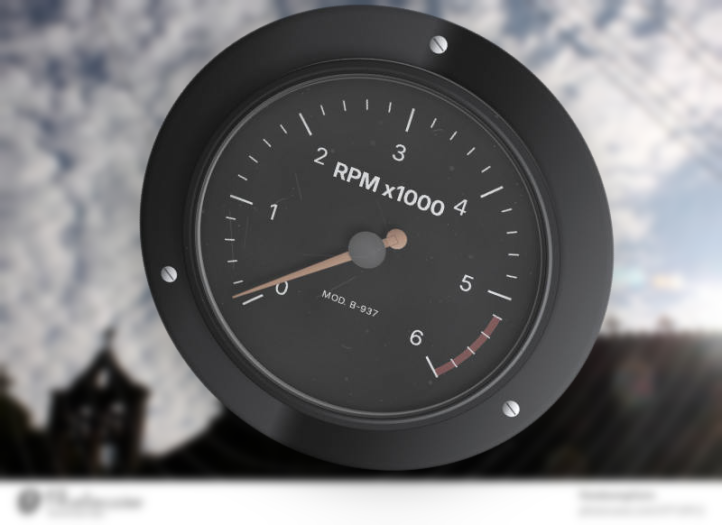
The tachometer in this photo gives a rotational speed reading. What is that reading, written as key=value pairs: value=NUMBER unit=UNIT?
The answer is value=100 unit=rpm
